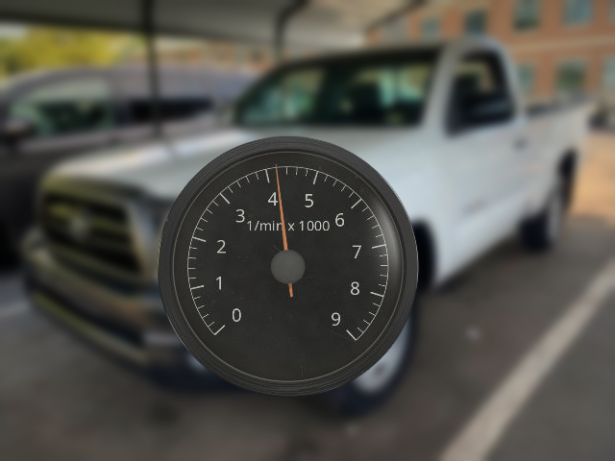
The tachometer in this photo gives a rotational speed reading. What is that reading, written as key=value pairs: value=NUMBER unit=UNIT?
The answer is value=4200 unit=rpm
